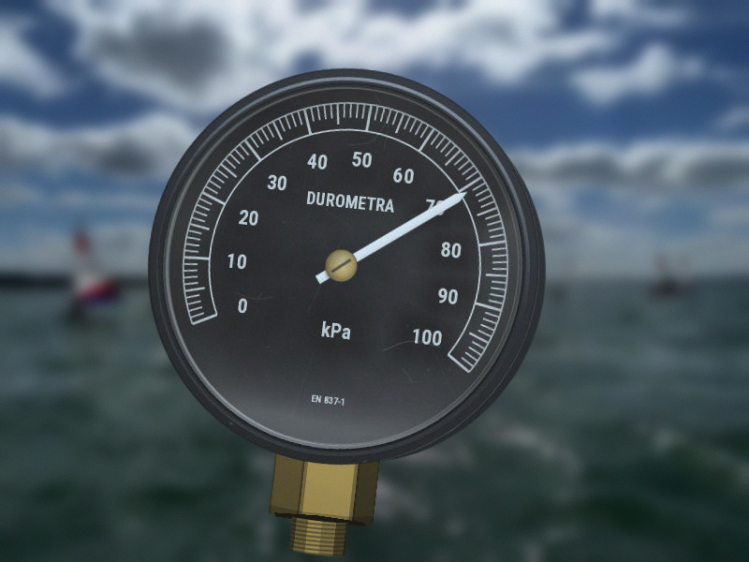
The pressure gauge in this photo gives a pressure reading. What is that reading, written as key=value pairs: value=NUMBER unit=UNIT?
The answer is value=71 unit=kPa
